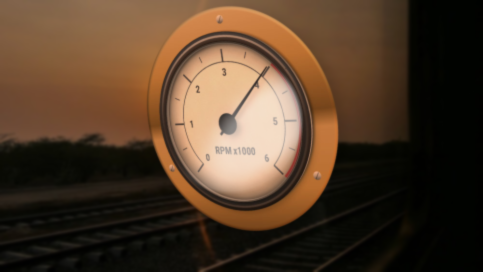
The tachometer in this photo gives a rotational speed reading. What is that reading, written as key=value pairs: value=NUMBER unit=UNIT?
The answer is value=4000 unit=rpm
